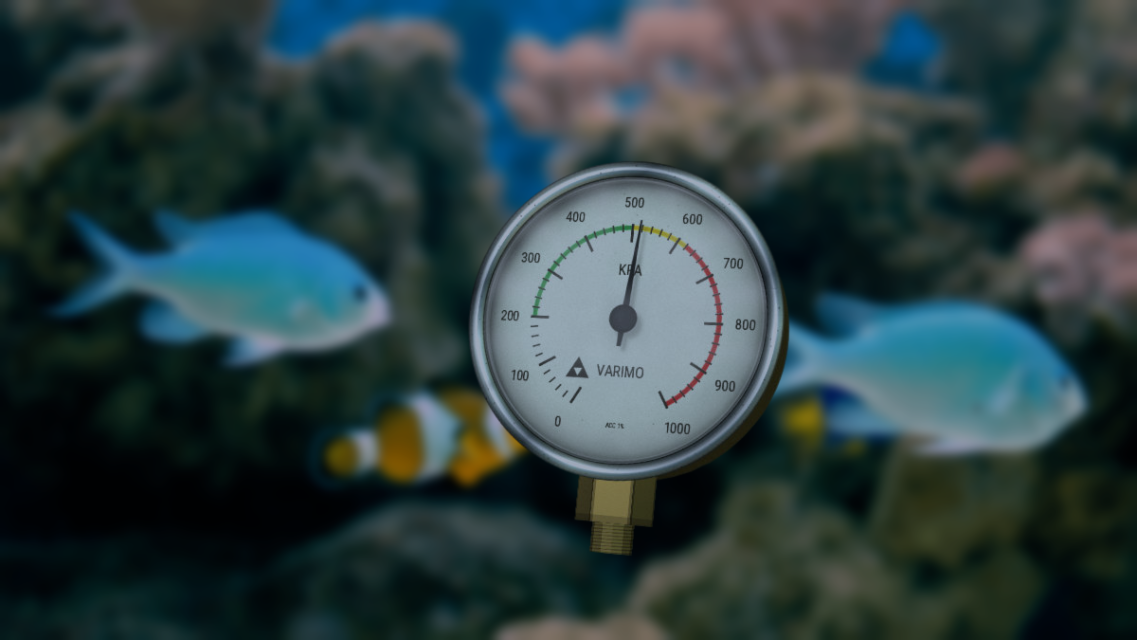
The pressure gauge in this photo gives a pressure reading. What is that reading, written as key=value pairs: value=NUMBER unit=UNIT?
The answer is value=520 unit=kPa
